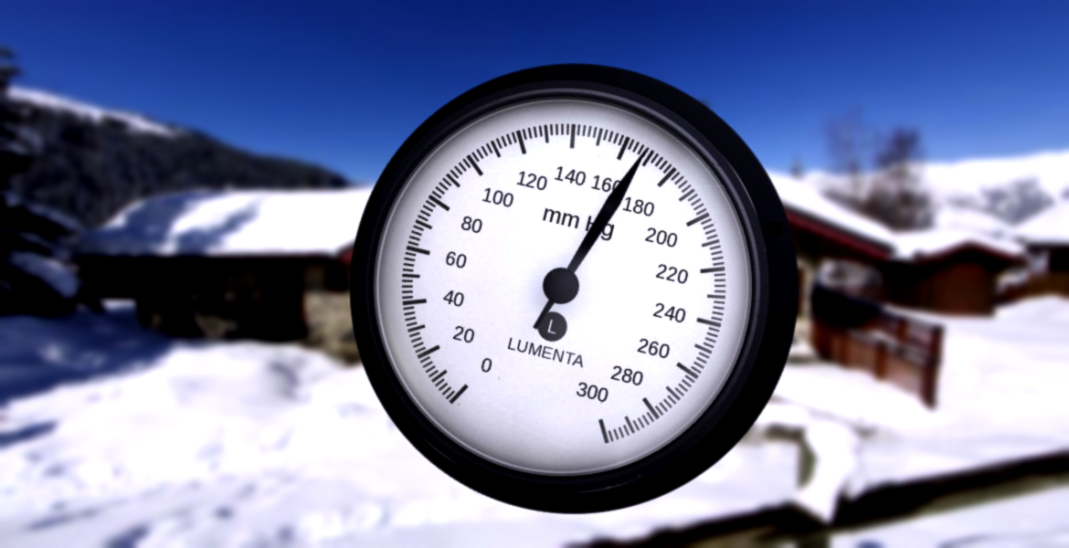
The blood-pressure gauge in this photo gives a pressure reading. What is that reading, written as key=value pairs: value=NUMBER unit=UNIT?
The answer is value=168 unit=mmHg
